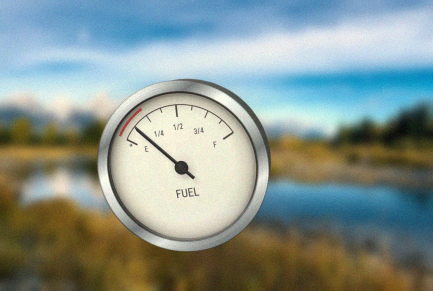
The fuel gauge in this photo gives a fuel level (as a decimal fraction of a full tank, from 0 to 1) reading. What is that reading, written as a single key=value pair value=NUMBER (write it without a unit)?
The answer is value=0.125
